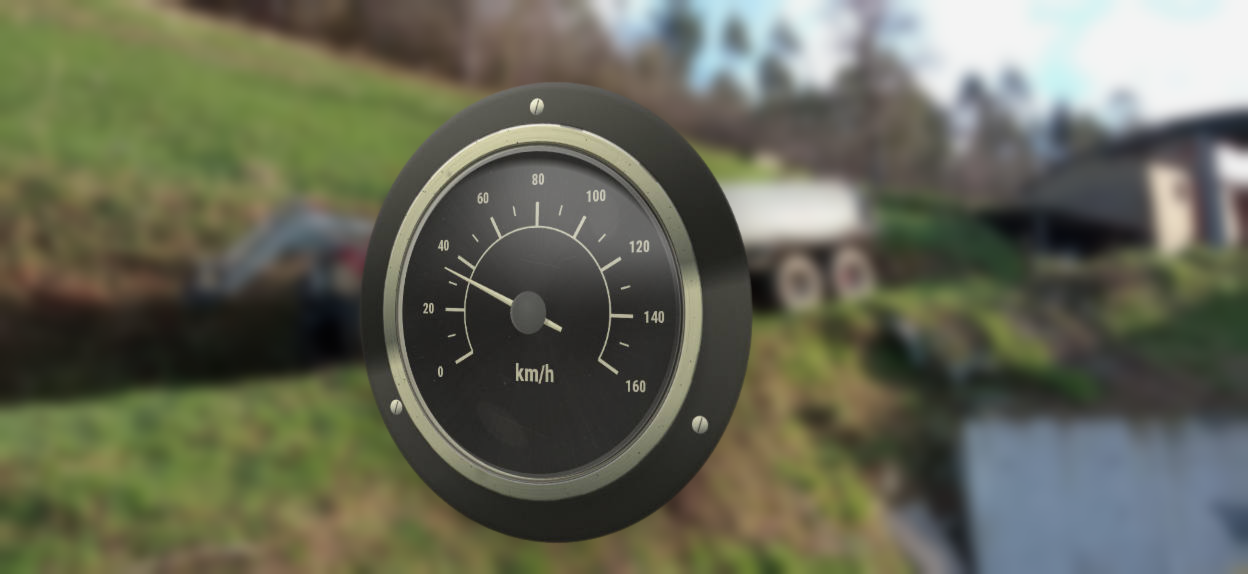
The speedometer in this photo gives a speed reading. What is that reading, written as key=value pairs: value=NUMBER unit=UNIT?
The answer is value=35 unit=km/h
